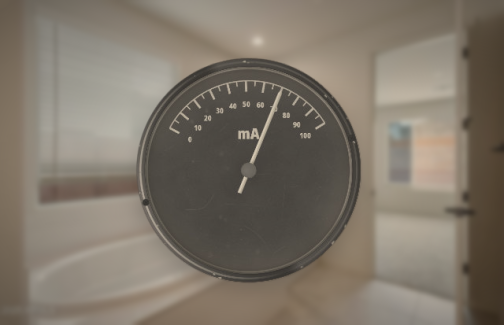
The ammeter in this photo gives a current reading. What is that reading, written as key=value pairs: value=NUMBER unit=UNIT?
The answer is value=70 unit=mA
